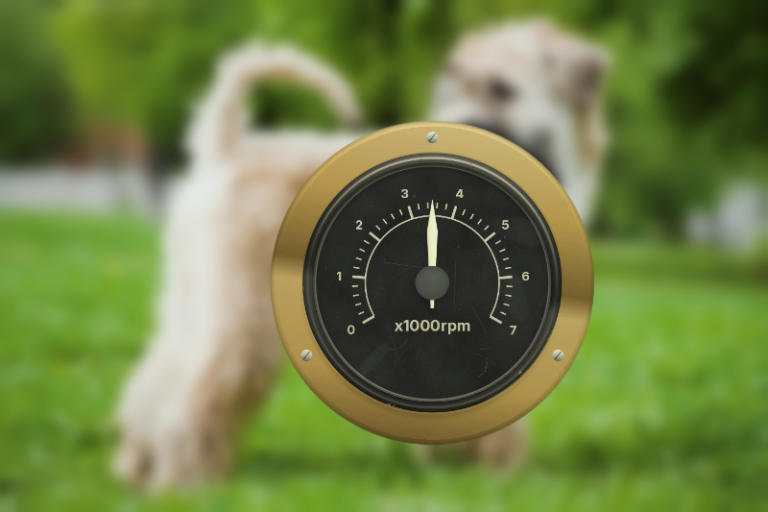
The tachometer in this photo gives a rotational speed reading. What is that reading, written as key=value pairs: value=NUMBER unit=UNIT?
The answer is value=3500 unit=rpm
